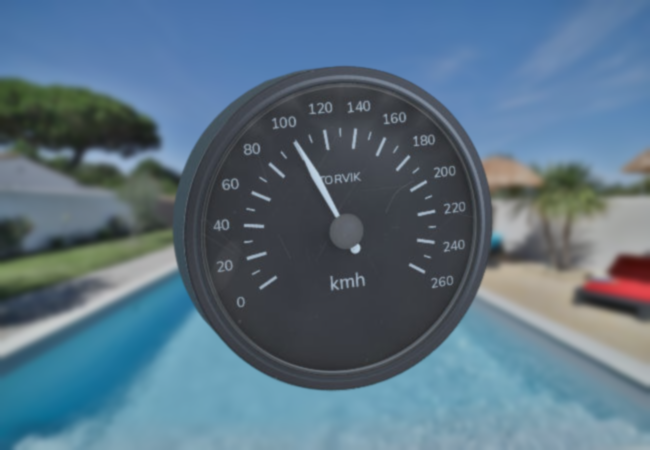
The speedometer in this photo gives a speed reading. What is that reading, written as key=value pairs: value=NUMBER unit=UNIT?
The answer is value=100 unit=km/h
